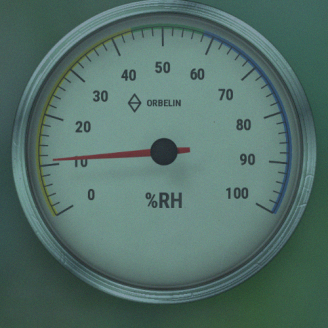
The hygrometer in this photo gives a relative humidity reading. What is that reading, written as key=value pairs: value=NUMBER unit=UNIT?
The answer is value=11 unit=%
